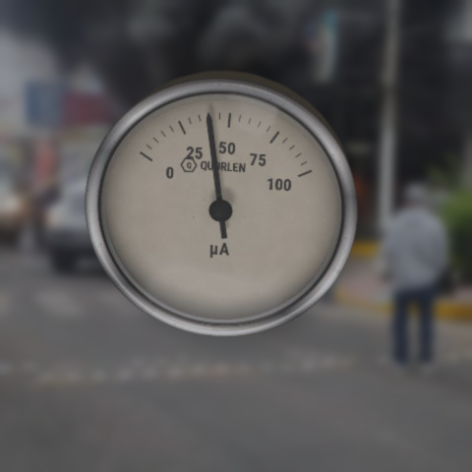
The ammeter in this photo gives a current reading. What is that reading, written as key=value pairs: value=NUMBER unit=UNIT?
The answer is value=40 unit=µA
